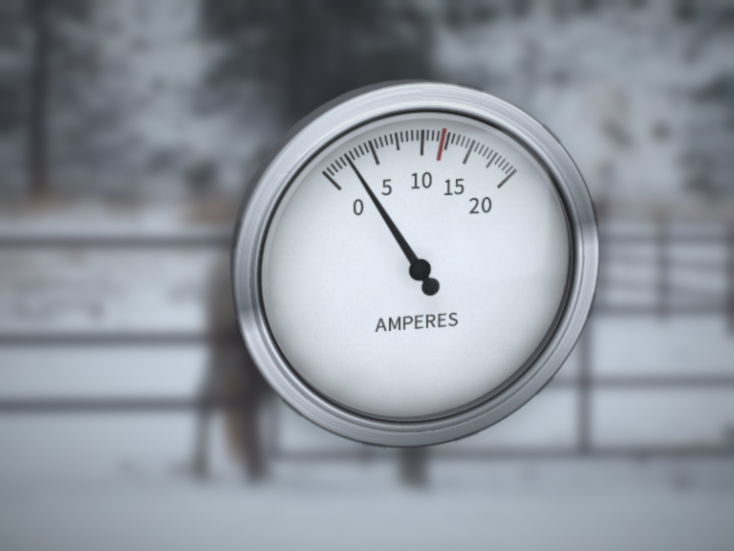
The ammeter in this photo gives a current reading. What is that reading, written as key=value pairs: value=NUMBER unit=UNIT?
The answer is value=2.5 unit=A
